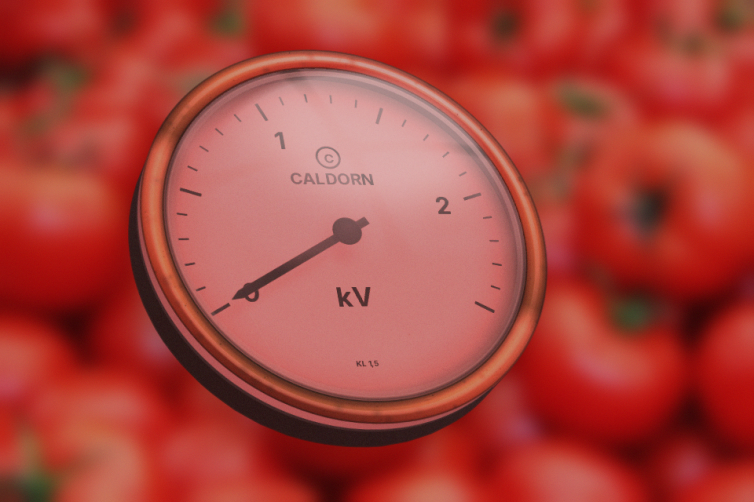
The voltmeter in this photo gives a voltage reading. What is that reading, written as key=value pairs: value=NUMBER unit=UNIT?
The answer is value=0 unit=kV
